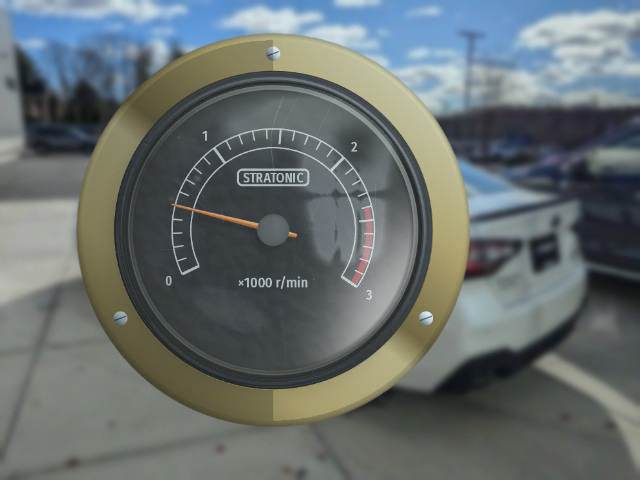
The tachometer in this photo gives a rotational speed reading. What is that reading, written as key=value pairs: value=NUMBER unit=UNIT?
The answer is value=500 unit=rpm
